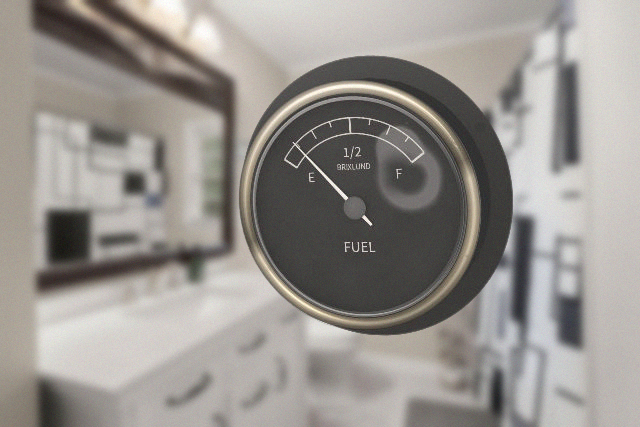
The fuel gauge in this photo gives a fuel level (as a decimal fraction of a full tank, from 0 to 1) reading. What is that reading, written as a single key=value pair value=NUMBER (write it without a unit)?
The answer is value=0.125
